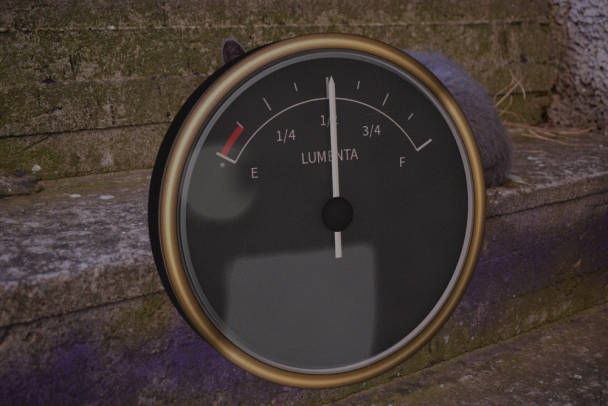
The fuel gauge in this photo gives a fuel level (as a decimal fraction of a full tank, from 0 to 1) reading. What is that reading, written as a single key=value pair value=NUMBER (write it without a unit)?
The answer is value=0.5
